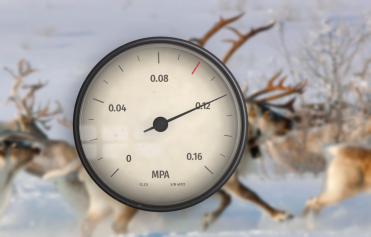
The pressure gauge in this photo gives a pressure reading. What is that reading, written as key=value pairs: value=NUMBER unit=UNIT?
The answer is value=0.12 unit=MPa
